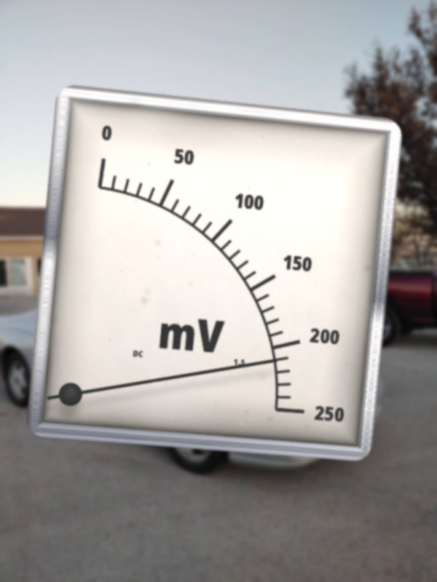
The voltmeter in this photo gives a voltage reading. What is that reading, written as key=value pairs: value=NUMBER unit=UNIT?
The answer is value=210 unit=mV
